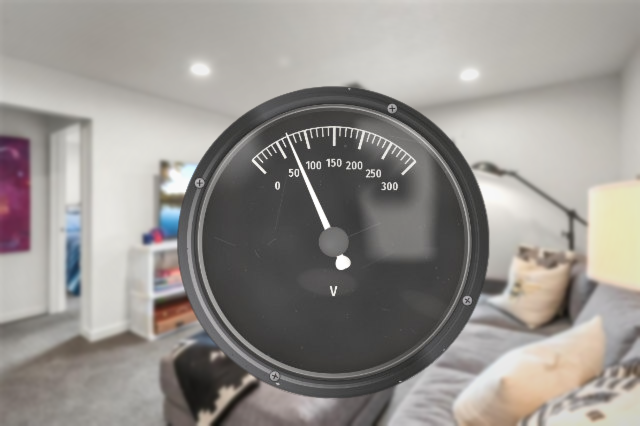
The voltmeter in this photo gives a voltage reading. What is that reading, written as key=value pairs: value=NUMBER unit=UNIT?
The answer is value=70 unit=V
